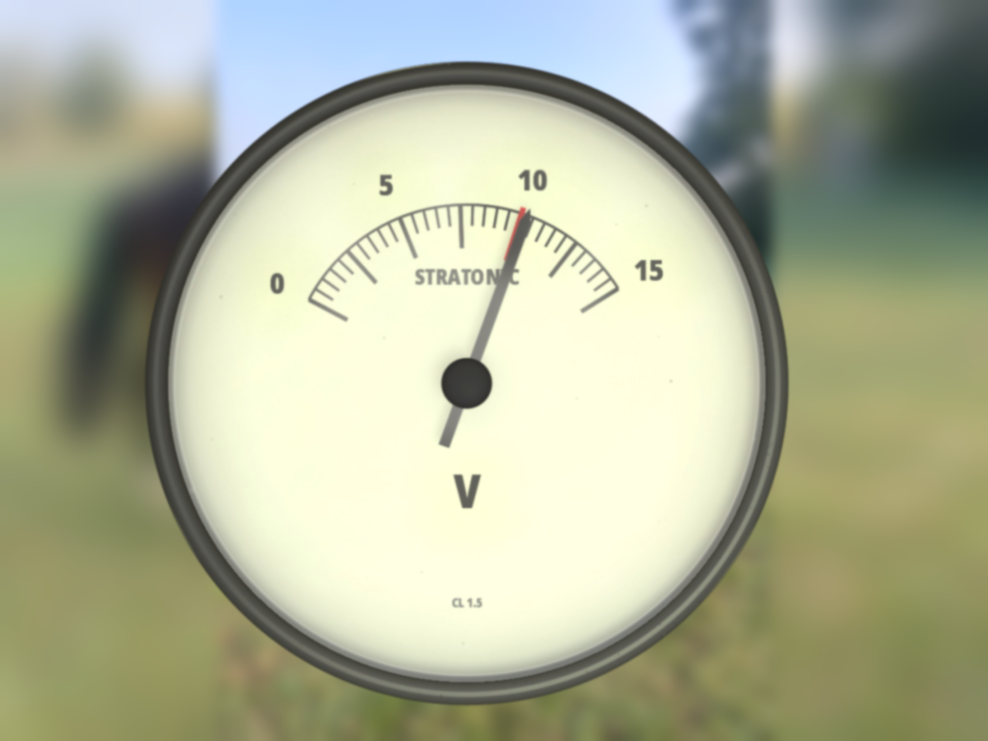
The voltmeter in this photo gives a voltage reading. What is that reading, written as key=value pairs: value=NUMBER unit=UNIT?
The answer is value=10.25 unit=V
